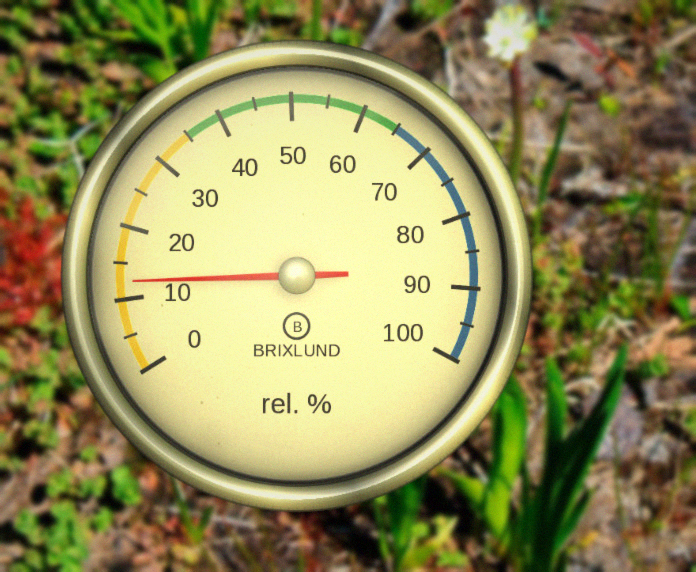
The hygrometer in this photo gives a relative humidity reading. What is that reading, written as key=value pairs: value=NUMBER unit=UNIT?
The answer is value=12.5 unit=%
